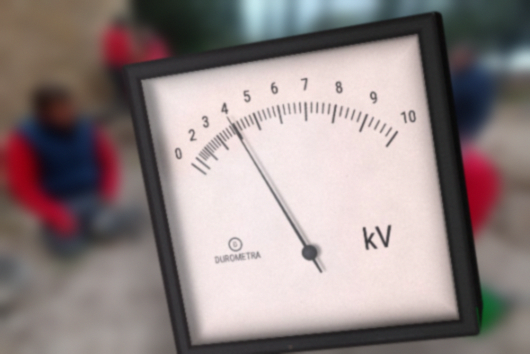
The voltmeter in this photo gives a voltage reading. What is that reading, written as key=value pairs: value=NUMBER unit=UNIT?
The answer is value=4 unit=kV
